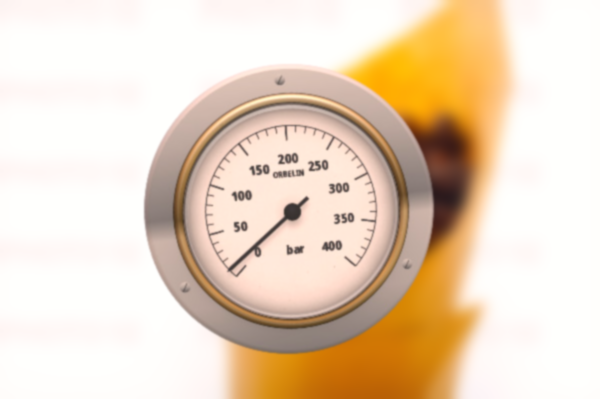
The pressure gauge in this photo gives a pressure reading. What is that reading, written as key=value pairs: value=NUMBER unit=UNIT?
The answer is value=10 unit=bar
